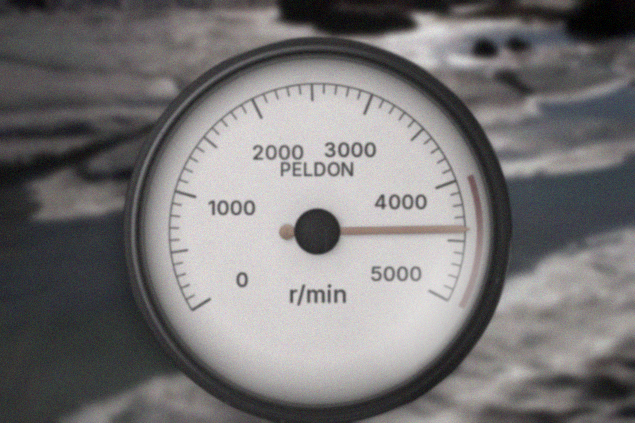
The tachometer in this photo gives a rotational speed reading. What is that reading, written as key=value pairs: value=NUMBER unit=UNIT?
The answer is value=4400 unit=rpm
